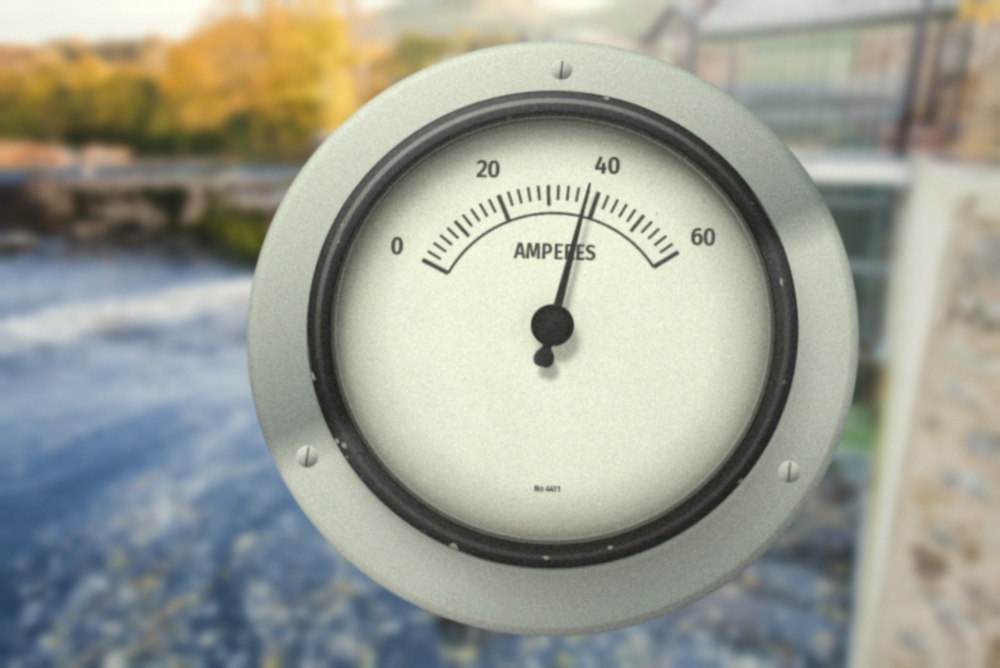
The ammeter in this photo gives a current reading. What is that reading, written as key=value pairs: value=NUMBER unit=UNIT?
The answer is value=38 unit=A
